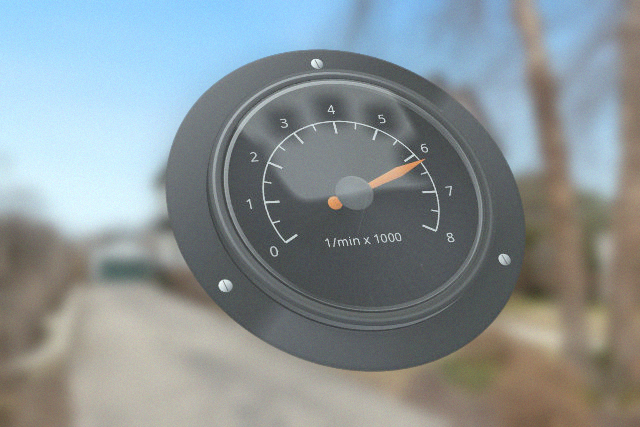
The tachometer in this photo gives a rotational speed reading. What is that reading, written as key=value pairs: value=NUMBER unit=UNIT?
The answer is value=6250 unit=rpm
